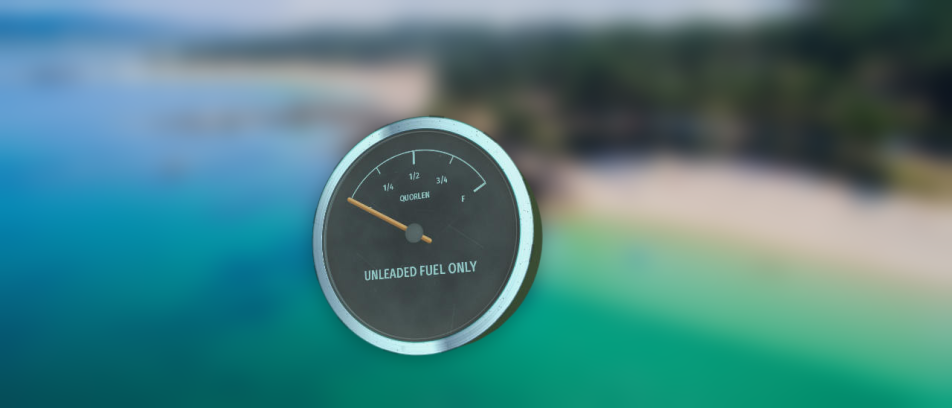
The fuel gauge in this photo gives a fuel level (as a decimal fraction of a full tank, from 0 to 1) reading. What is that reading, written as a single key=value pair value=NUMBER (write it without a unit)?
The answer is value=0
